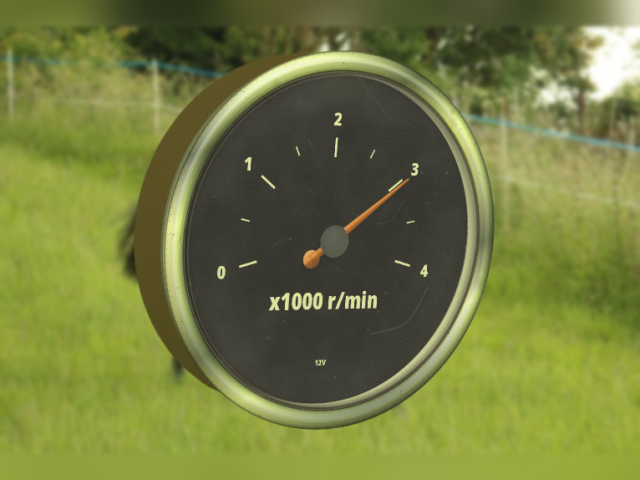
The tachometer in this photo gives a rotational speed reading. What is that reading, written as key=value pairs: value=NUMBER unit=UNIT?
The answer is value=3000 unit=rpm
